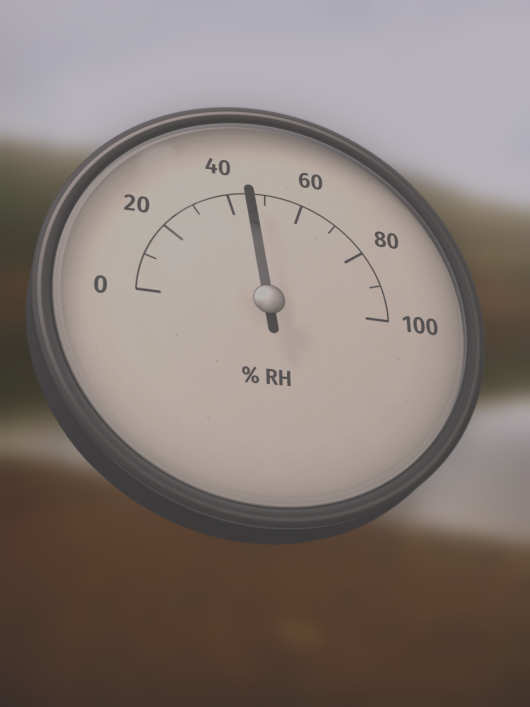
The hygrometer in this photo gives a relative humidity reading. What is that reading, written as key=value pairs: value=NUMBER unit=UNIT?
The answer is value=45 unit=%
